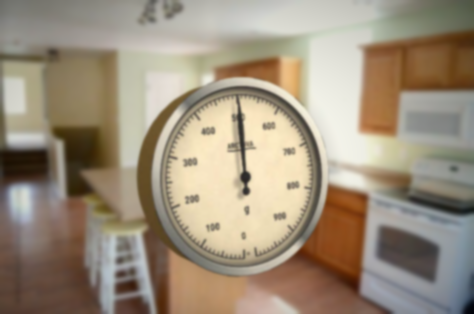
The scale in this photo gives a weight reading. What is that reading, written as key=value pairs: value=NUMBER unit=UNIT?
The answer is value=500 unit=g
